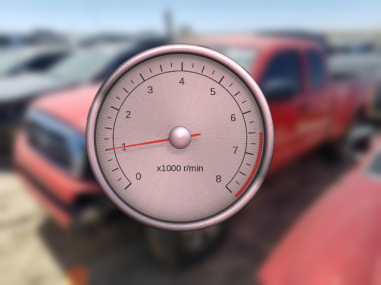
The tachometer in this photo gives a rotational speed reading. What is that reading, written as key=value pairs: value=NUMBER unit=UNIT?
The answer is value=1000 unit=rpm
